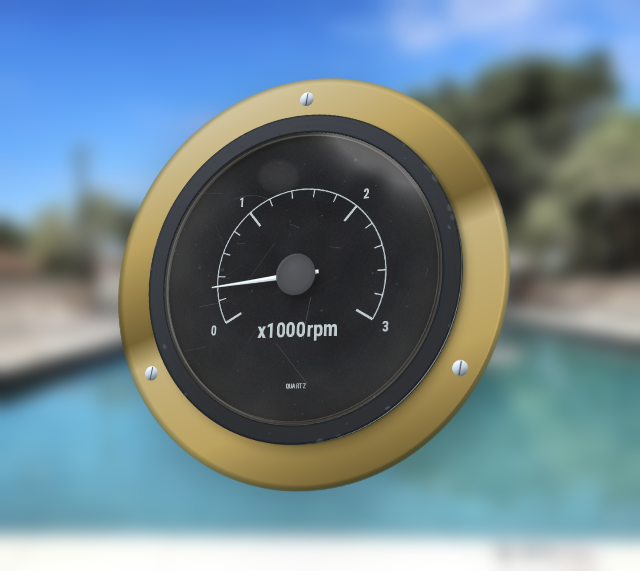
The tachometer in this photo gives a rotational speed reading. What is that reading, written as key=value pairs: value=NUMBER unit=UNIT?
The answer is value=300 unit=rpm
